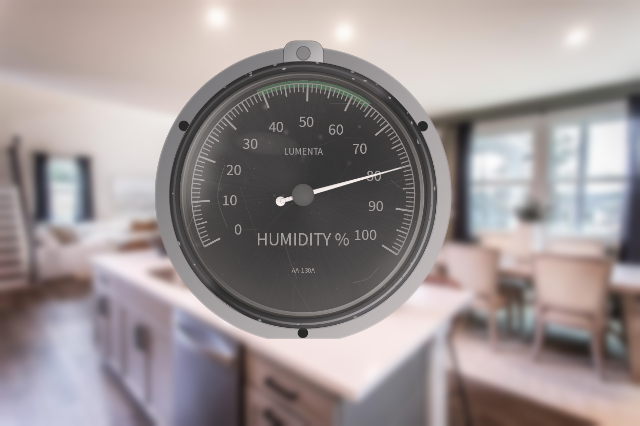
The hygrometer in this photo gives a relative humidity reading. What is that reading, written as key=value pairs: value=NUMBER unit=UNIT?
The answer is value=80 unit=%
